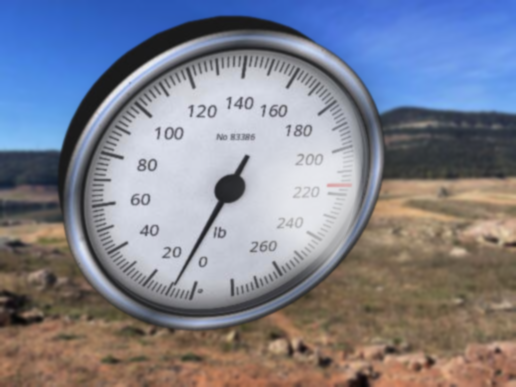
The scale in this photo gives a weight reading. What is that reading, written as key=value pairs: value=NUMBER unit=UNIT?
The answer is value=10 unit=lb
